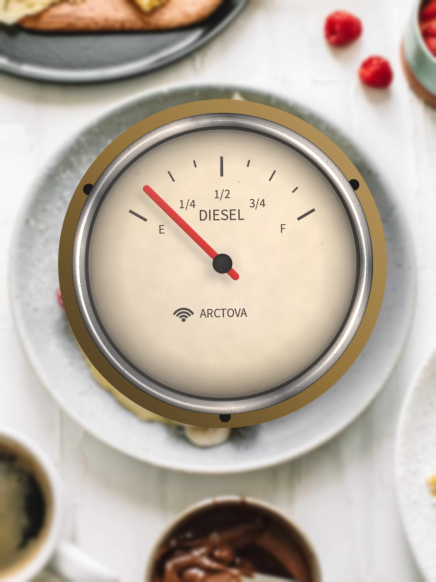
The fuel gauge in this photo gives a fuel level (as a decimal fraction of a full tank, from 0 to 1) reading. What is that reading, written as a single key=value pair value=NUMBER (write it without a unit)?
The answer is value=0.125
